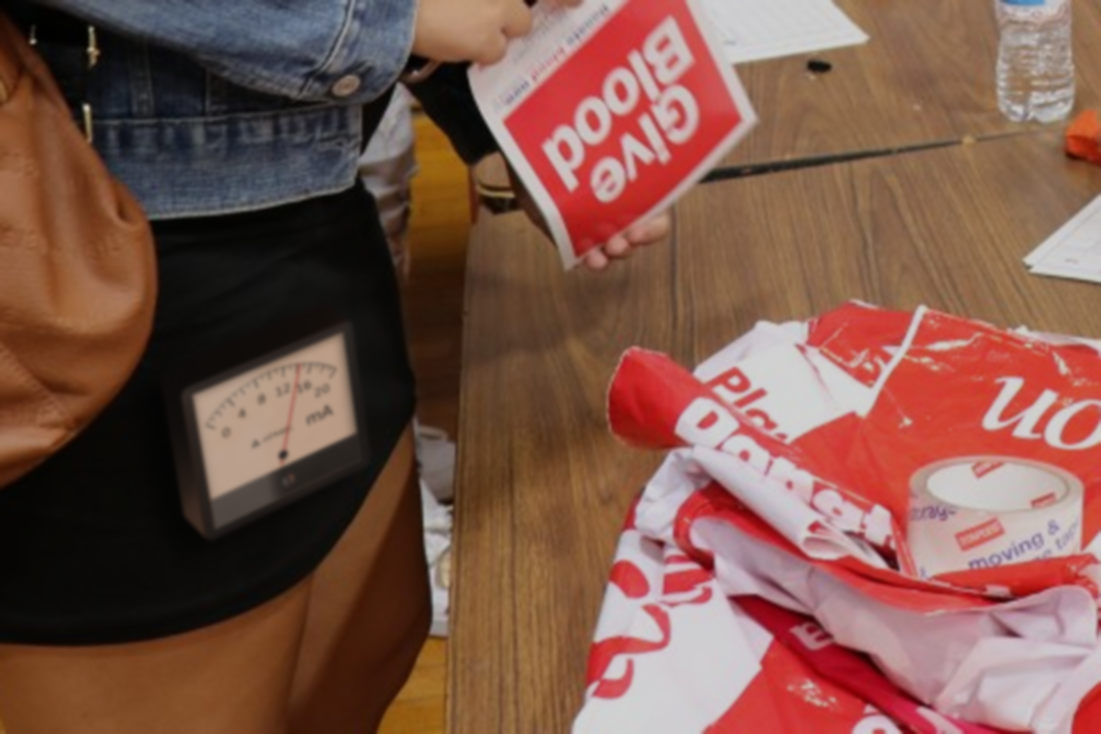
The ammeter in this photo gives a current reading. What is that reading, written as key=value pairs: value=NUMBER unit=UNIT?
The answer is value=14 unit=mA
